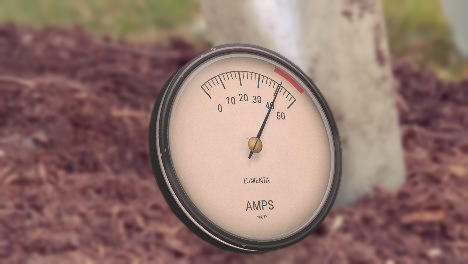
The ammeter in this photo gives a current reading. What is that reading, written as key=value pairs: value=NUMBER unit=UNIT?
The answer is value=40 unit=A
